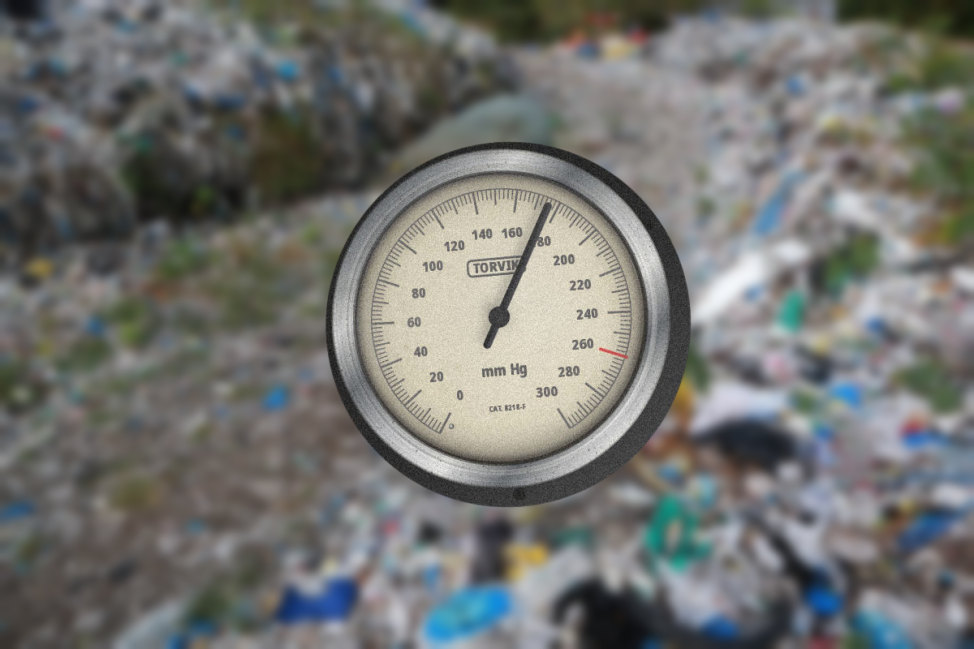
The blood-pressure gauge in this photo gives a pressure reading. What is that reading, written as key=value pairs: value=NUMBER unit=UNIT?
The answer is value=176 unit=mmHg
